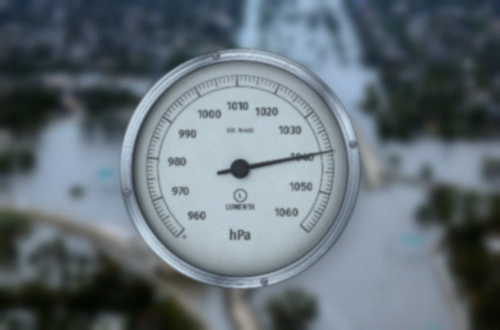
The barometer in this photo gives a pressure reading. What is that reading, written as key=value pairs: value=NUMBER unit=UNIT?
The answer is value=1040 unit=hPa
